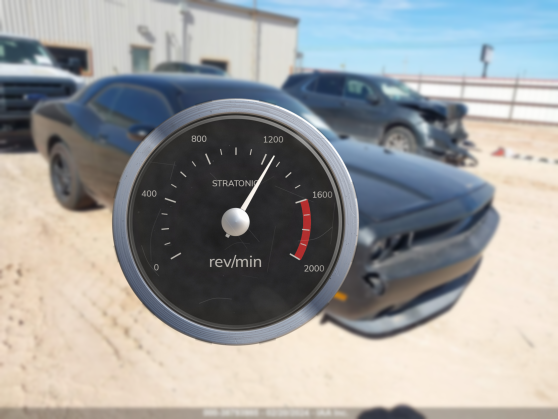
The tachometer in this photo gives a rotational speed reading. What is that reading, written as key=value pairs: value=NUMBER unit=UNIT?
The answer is value=1250 unit=rpm
